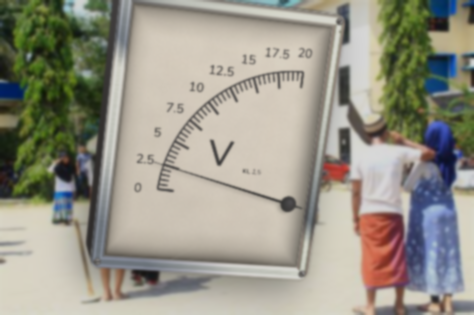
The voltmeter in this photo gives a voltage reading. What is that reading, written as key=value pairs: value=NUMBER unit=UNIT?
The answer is value=2.5 unit=V
